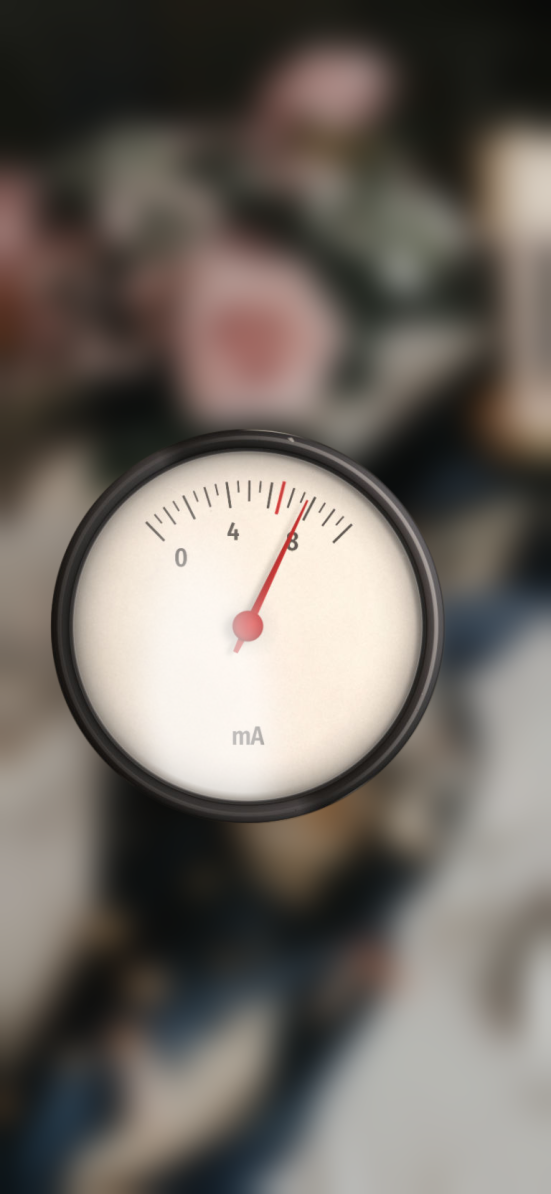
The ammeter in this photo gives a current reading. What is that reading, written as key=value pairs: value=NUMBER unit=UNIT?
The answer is value=7.75 unit=mA
